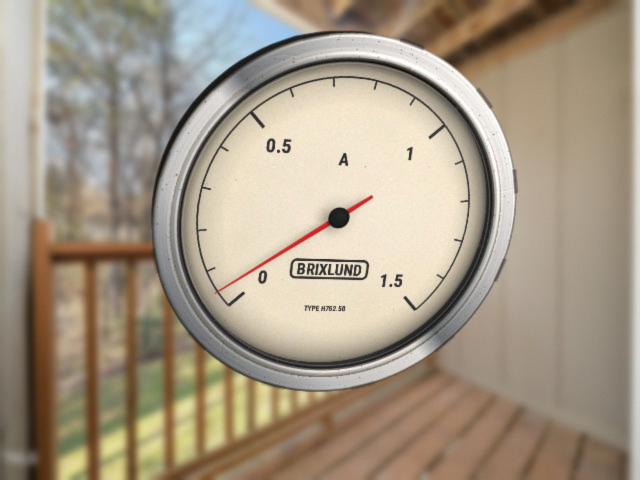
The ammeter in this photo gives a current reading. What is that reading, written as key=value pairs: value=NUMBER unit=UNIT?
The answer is value=0.05 unit=A
